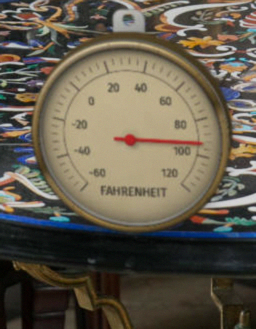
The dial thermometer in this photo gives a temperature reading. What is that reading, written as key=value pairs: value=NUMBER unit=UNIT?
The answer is value=92 unit=°F
